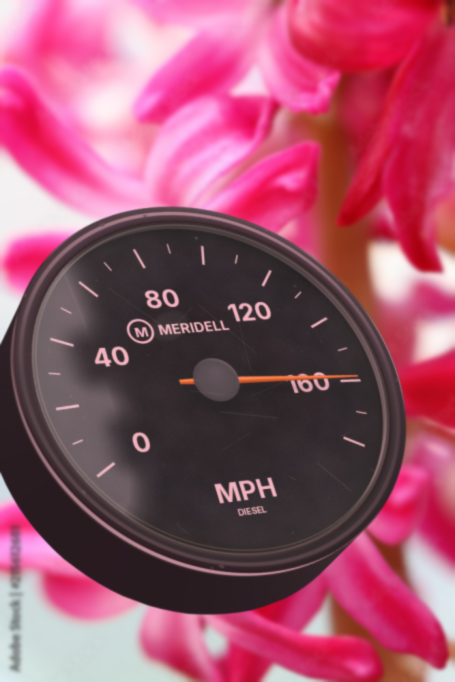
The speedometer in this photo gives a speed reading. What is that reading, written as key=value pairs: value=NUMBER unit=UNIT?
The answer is value=160 unit=mph
